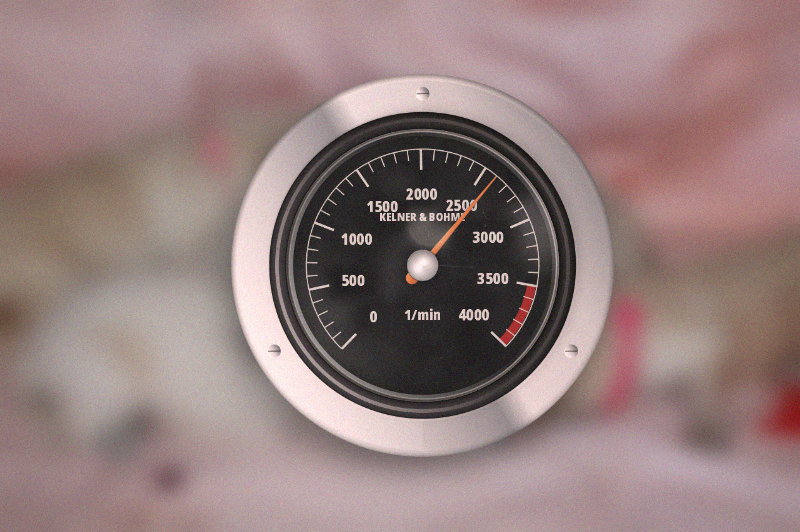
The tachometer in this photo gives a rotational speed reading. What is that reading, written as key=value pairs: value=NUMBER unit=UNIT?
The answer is value=2600 unit=rpm
